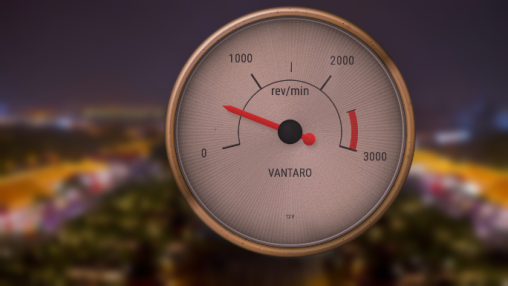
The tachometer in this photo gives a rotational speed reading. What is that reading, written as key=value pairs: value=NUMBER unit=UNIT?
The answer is value=500 unit=rpm
